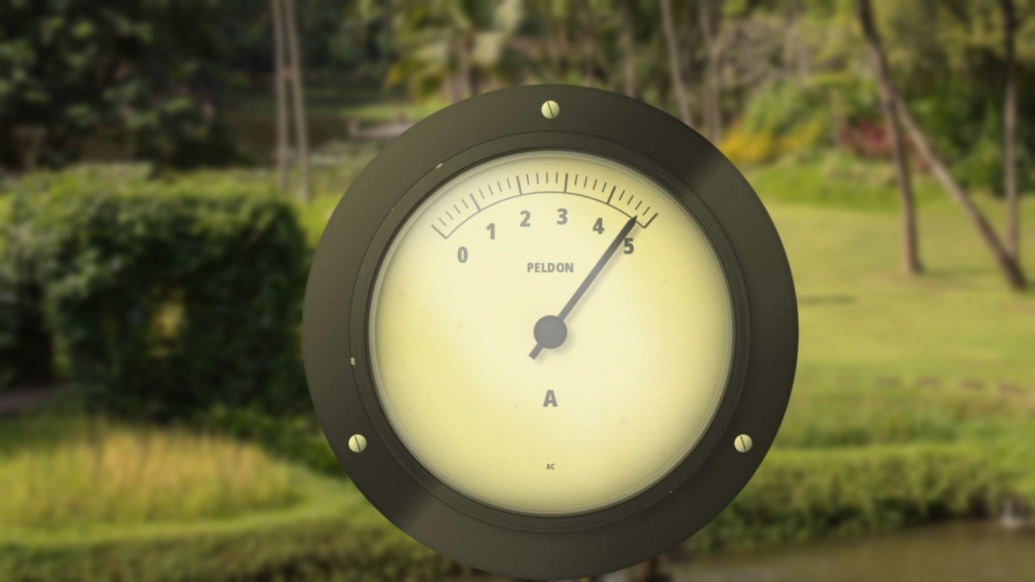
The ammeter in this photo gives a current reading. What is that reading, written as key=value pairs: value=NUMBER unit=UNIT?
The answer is value=4.7 unit=A
